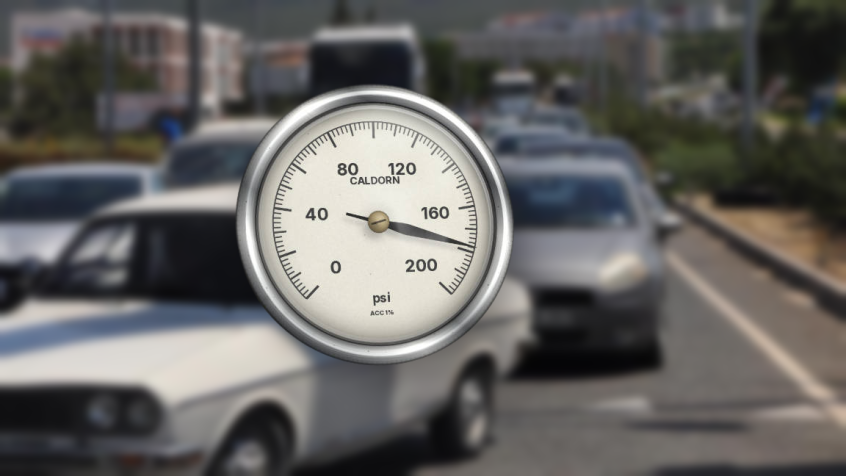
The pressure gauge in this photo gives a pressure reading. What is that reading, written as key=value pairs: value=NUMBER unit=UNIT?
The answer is value=178 unit=psi
